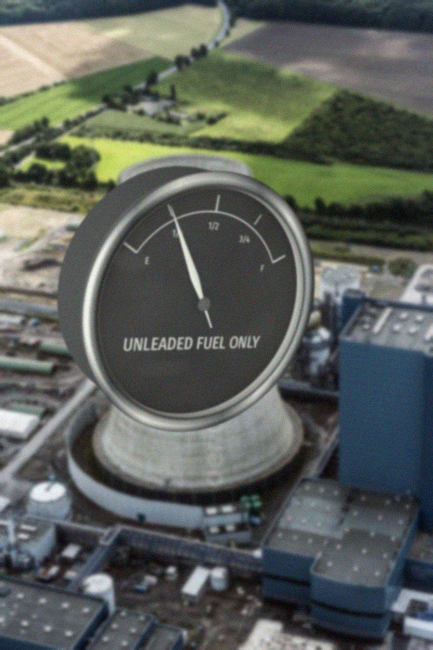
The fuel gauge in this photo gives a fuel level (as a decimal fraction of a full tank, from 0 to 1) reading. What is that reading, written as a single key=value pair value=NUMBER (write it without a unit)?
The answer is value=0.25
